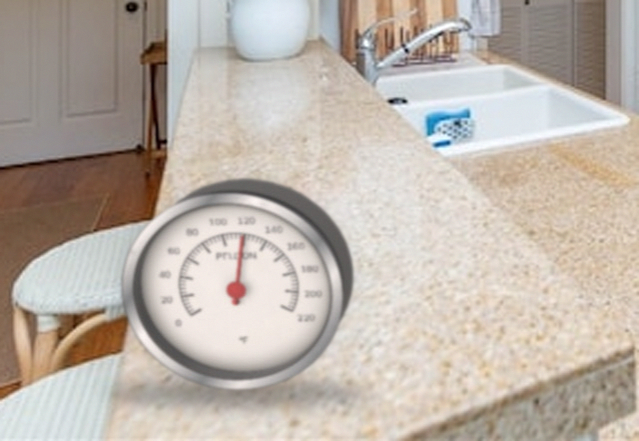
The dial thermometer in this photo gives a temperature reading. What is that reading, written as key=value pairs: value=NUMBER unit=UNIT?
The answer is value=120 unit=°F
